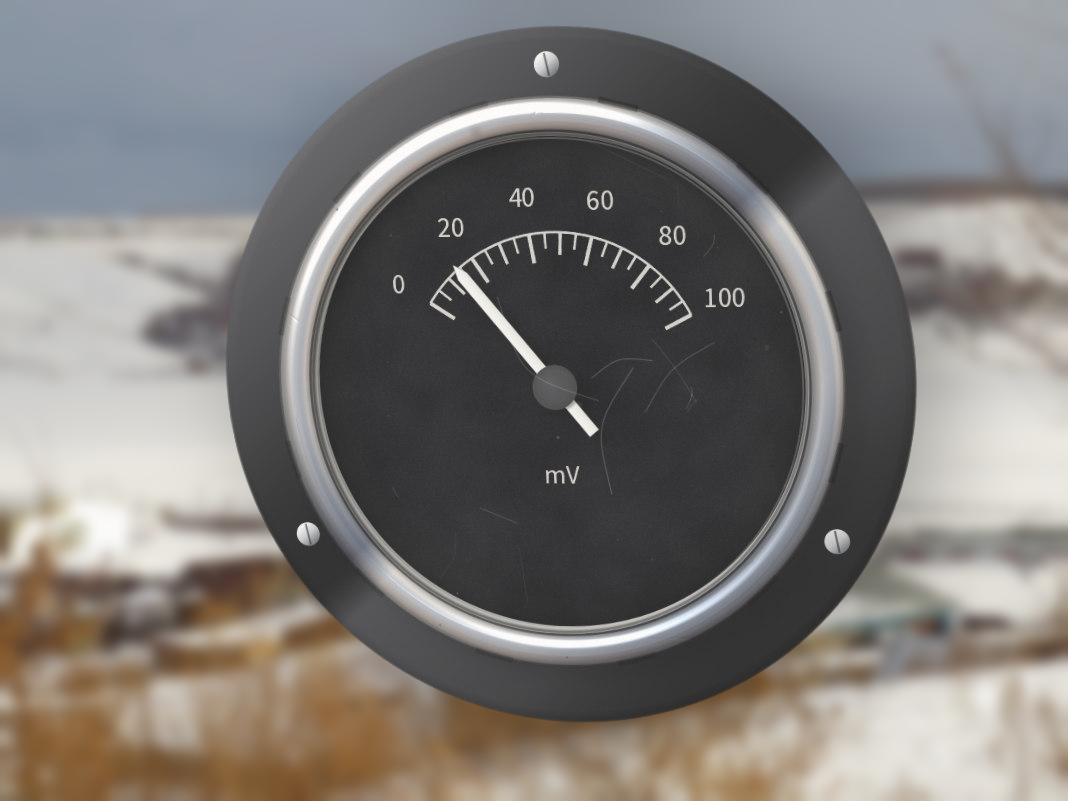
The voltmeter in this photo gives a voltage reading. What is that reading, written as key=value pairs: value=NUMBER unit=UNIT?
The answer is value=15 unit=mV
